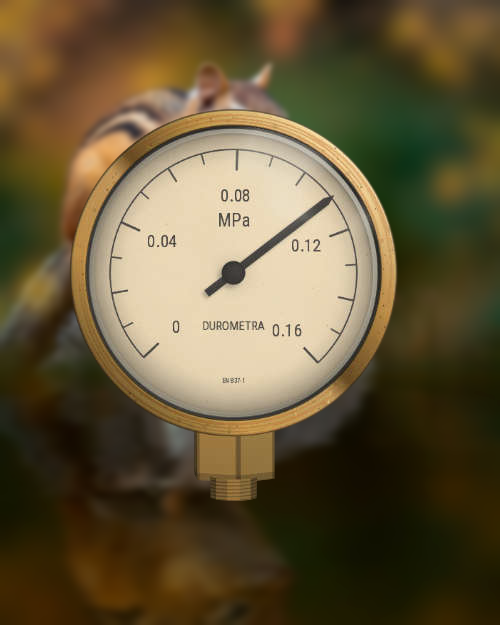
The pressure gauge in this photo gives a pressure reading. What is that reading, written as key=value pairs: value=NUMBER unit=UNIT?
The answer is value=0.11 unit=MPa
